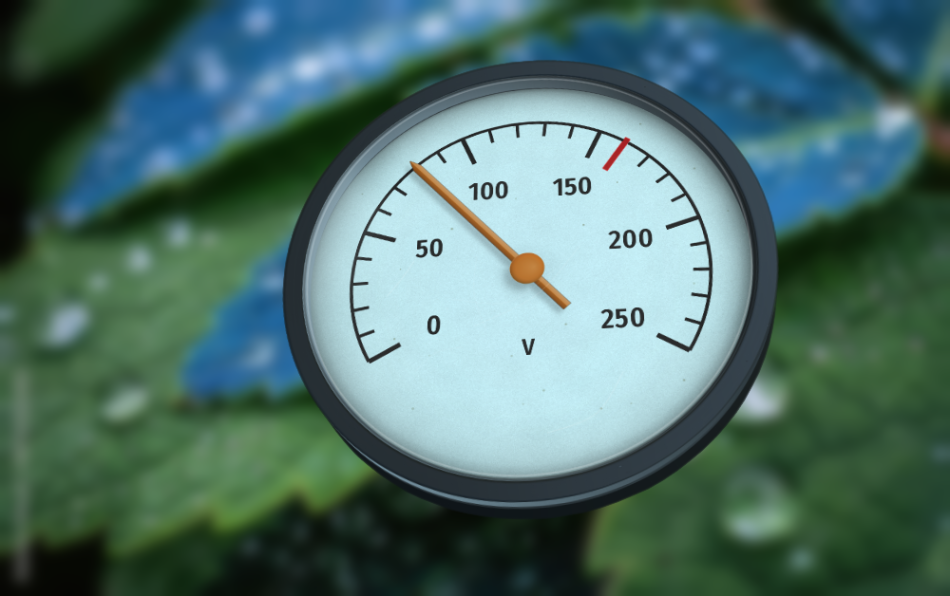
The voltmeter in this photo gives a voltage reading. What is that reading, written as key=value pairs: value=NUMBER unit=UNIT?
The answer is value=80 unit=V
